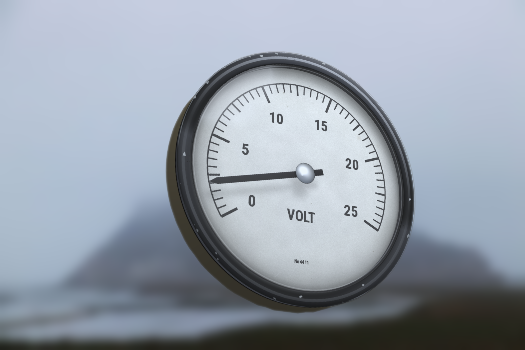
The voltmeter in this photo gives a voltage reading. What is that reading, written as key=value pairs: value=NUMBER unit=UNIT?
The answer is value=2 unit=V
